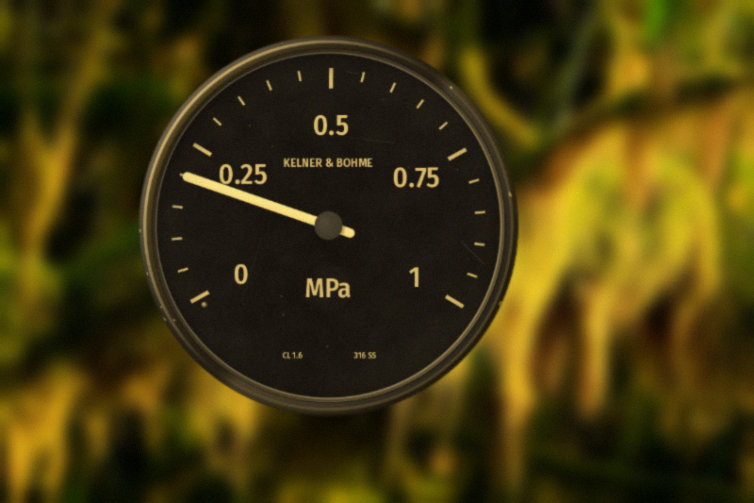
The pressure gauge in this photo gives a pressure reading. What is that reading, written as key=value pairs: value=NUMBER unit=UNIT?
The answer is value=0.2 unit=MPa
